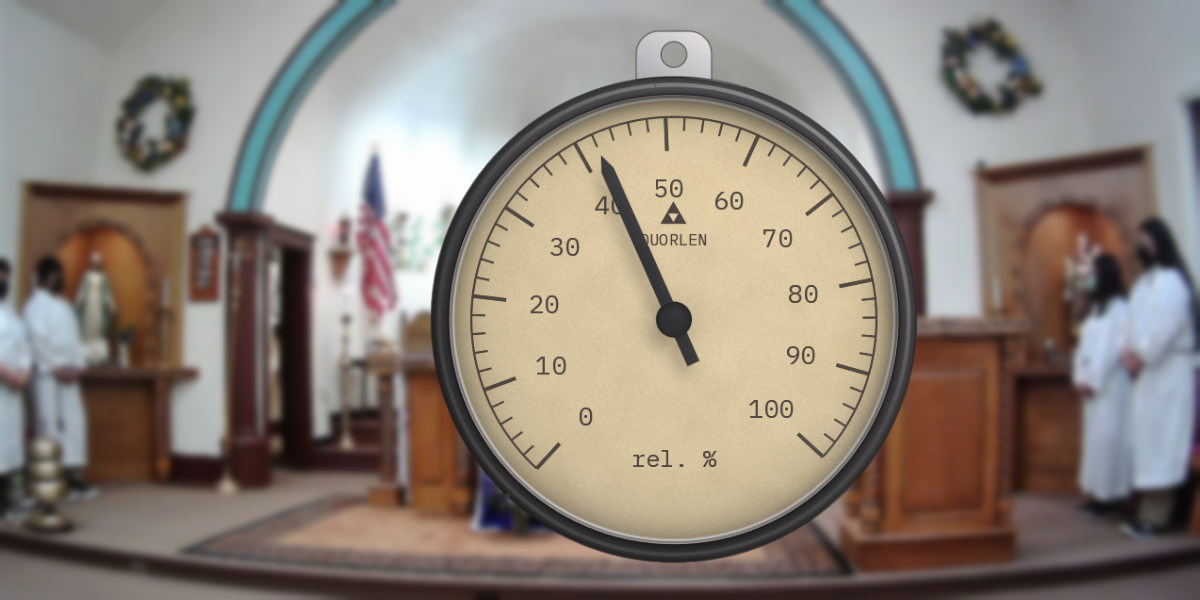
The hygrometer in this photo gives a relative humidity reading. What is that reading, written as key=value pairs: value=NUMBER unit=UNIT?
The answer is value=42 unit=%
